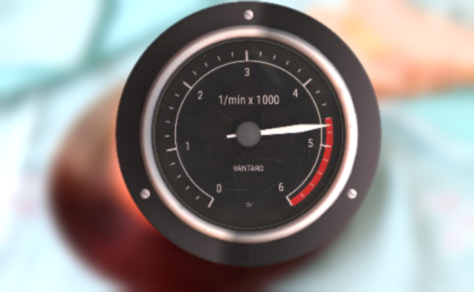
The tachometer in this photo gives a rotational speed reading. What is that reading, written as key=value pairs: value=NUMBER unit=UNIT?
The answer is value=4700 unit=rpm
